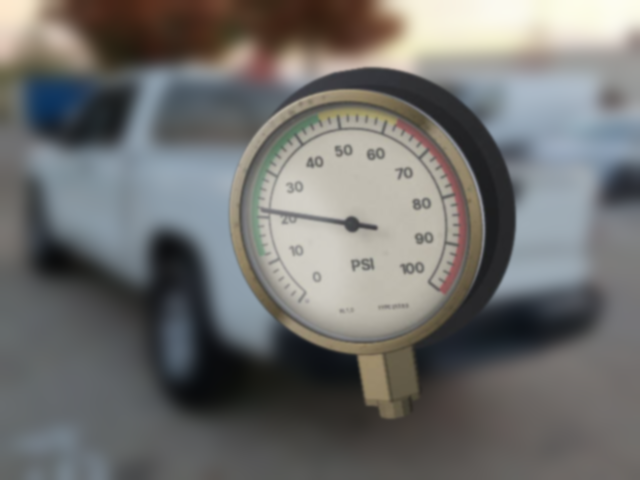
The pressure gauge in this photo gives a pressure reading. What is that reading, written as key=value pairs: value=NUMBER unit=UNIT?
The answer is value=22 unit=psi
